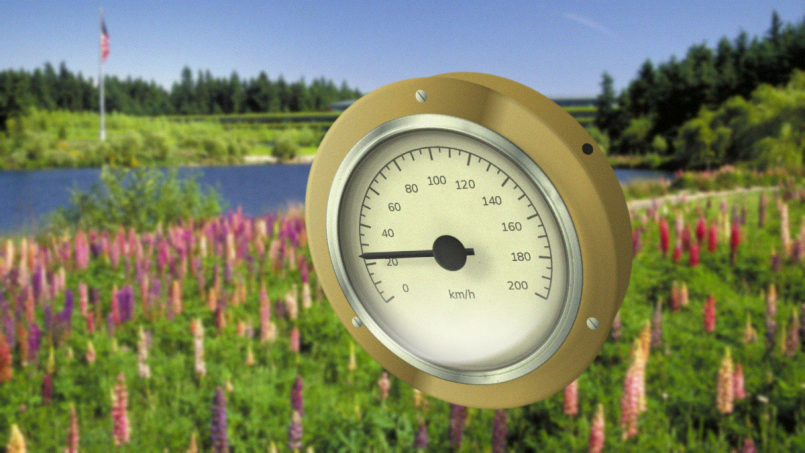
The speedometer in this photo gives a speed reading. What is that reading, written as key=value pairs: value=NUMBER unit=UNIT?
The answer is value=25 unit=km/h
